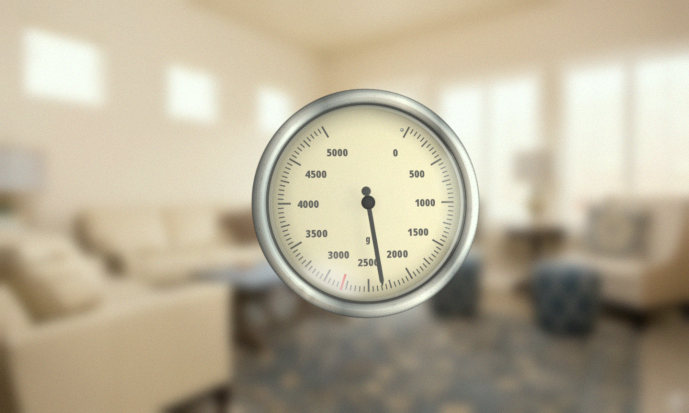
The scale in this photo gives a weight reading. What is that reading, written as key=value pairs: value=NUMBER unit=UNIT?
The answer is value=2350 unit=g
